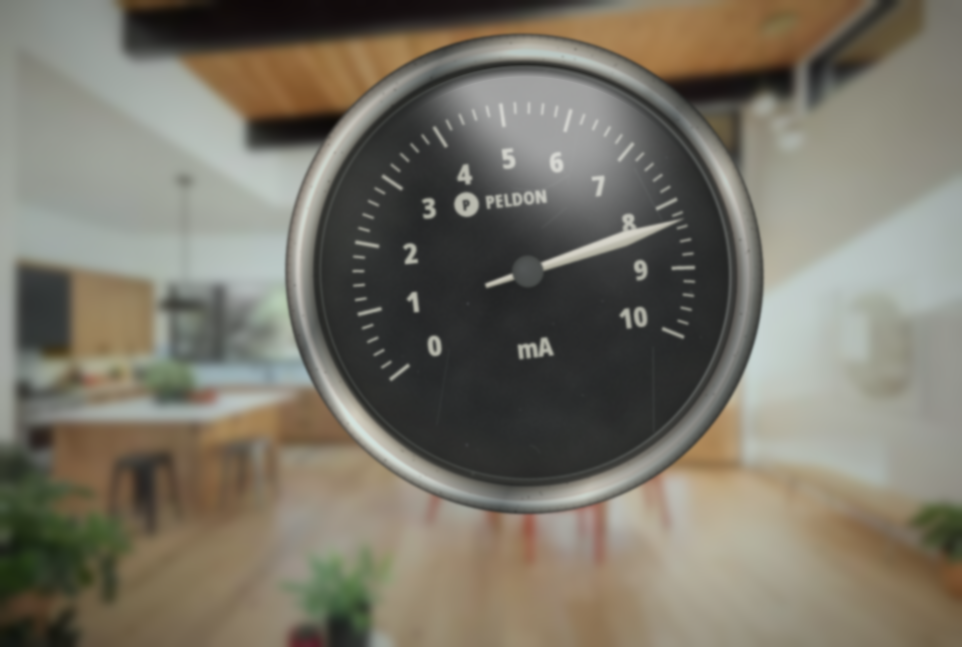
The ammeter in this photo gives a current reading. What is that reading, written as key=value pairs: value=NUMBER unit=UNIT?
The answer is value=8.3 unit=mA
